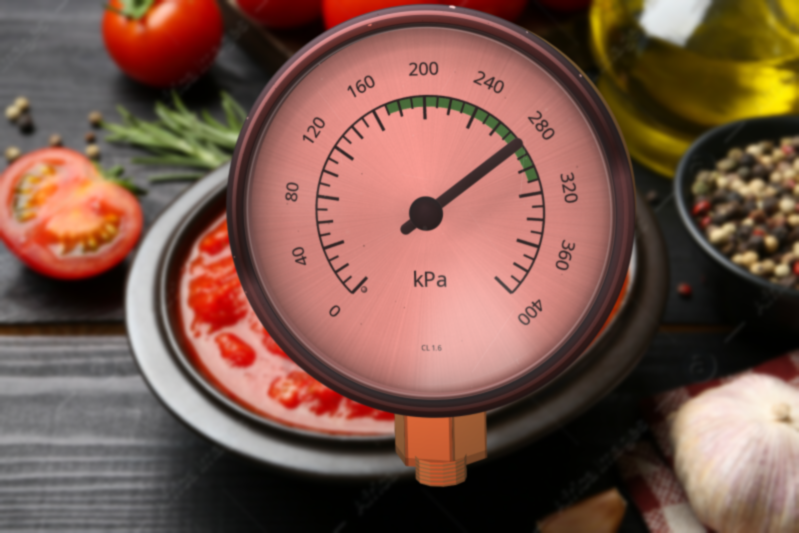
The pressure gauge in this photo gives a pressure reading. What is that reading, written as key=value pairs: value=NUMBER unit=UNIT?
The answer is value=280 unit=kPa
